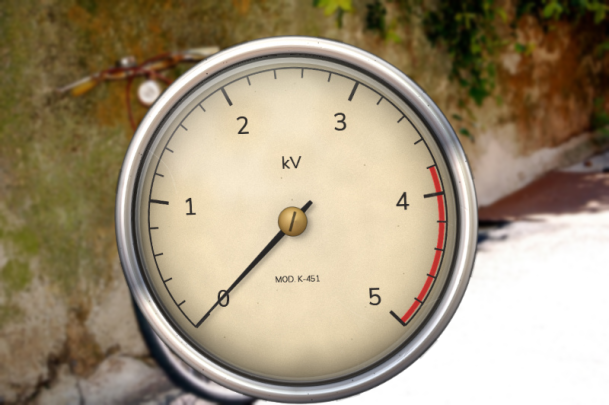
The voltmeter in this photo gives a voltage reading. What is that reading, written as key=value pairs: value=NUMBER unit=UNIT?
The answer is value=0 unit=kV
